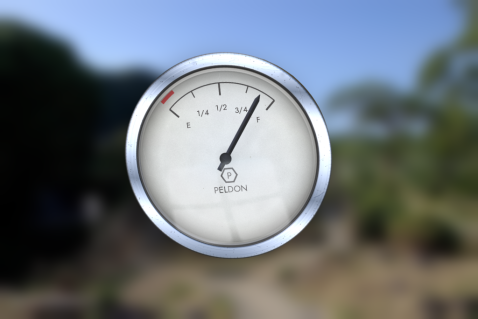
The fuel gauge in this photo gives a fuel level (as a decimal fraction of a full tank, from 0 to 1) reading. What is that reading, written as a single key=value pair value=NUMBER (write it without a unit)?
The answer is value=0.875
